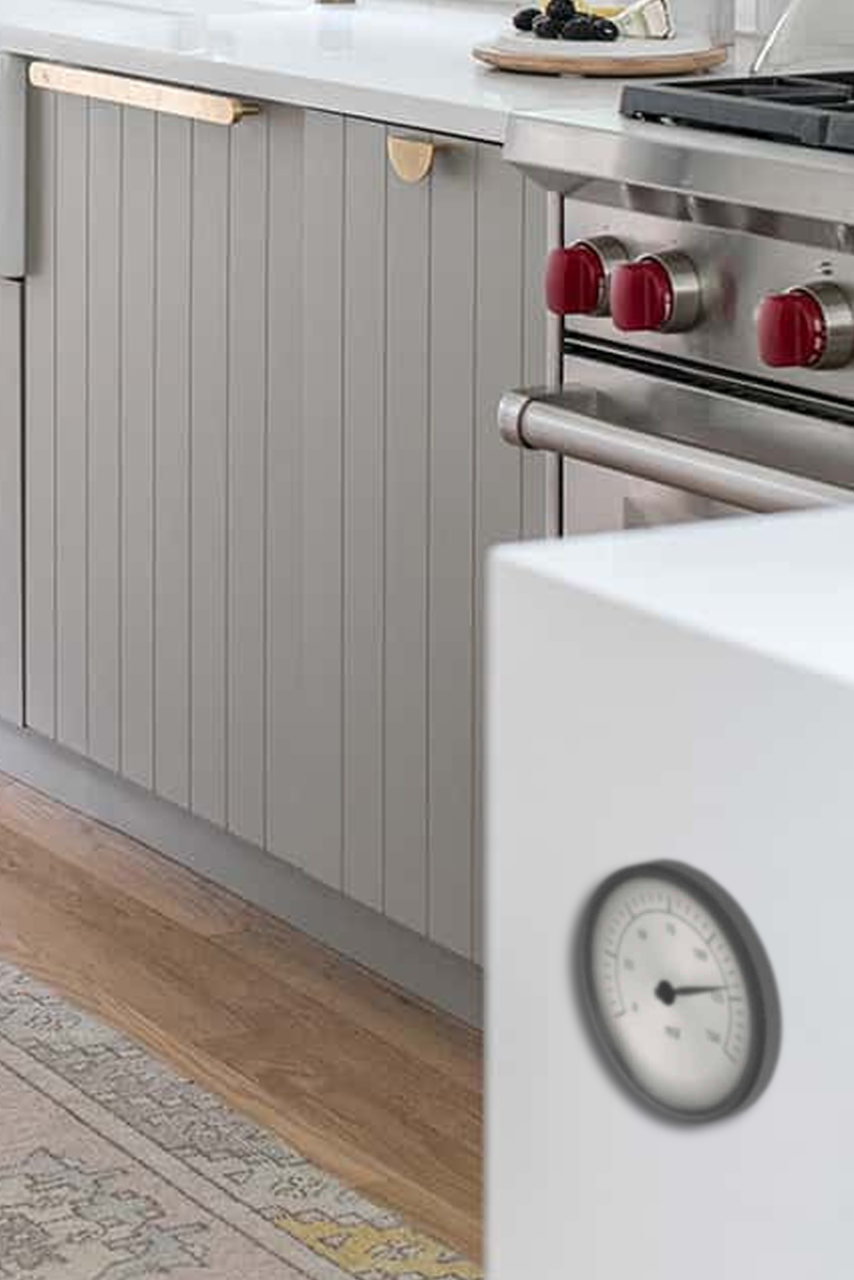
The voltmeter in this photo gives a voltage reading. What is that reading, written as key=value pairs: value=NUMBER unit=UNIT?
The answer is value=120 unit=mV
